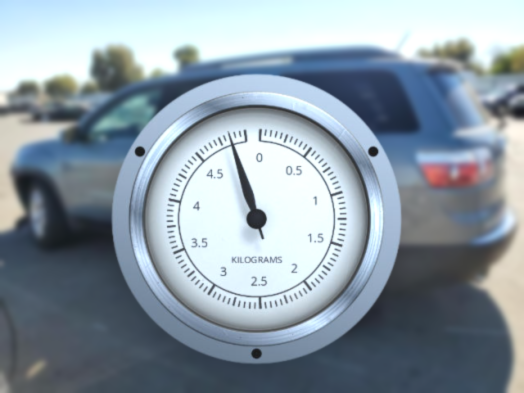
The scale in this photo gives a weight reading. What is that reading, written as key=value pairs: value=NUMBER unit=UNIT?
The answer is value=4.85 unit=kg
